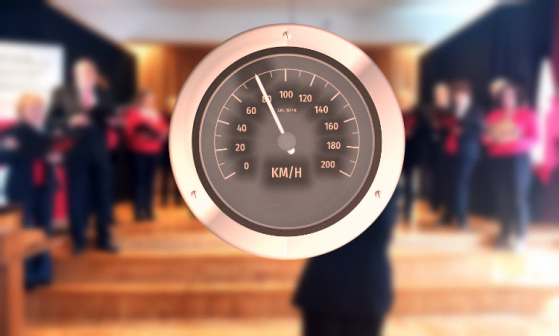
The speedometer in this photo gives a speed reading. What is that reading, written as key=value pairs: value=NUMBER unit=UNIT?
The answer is value=80 unit=km/h
